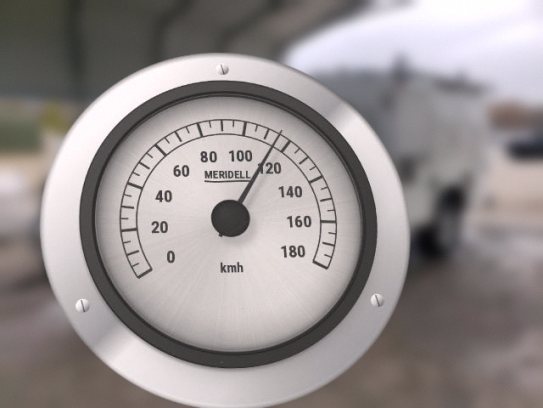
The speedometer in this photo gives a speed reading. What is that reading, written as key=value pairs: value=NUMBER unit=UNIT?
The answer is value=115 unit=km/h
